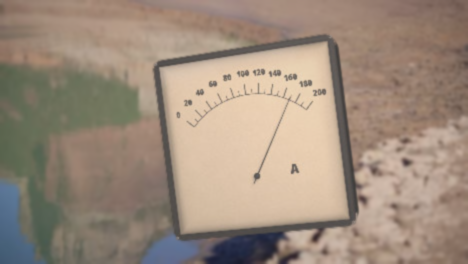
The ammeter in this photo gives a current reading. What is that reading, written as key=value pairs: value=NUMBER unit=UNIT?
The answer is value=170 unit=A
